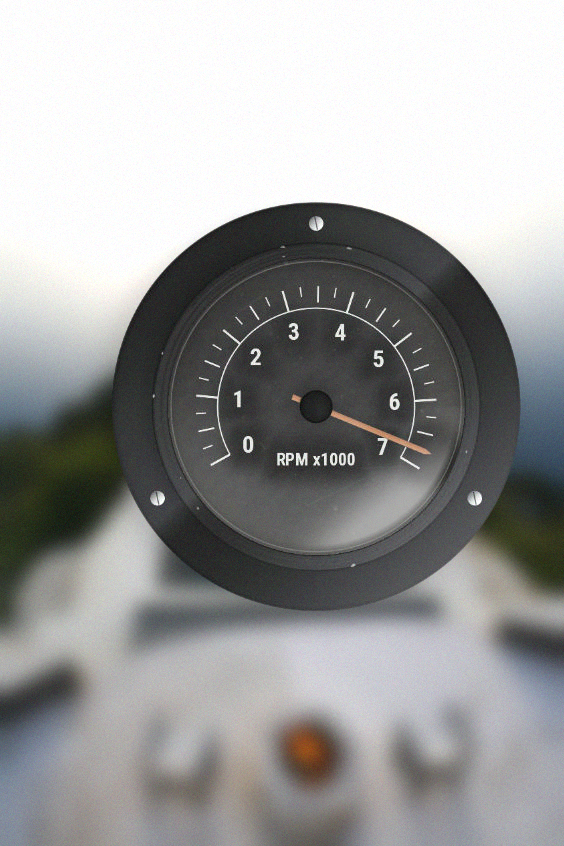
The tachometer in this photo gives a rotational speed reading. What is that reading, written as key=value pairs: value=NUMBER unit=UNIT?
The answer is value=6750 unit=rpm
